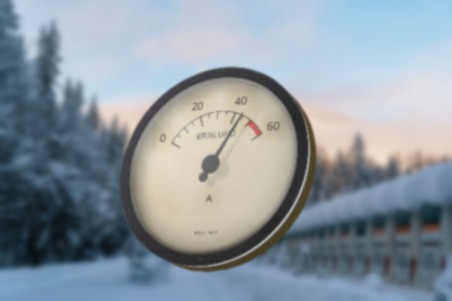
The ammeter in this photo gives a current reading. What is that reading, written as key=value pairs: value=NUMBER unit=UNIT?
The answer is value=45 unit=A
